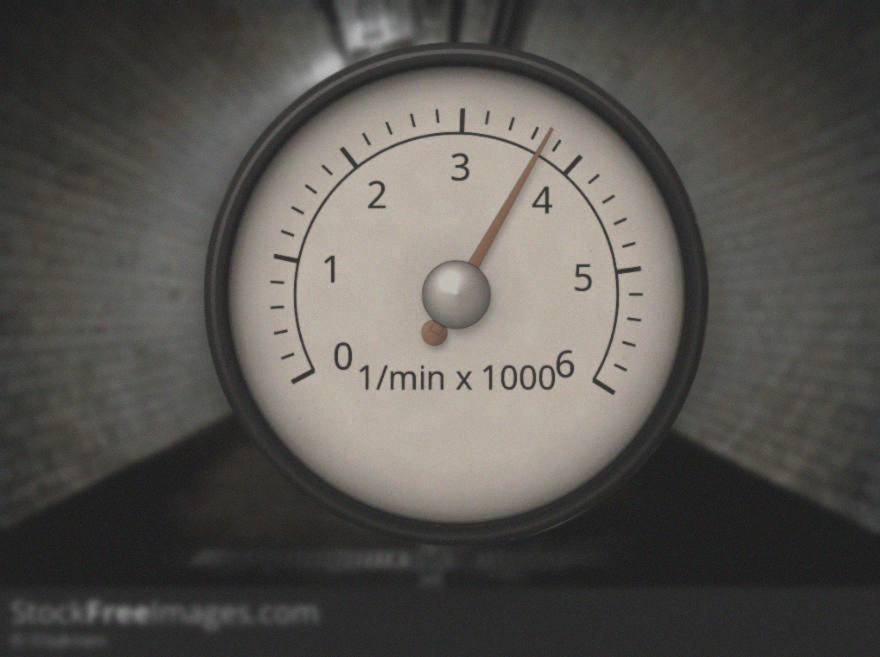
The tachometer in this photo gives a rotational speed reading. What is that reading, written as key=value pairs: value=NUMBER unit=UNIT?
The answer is value=3700 unit=rpm
